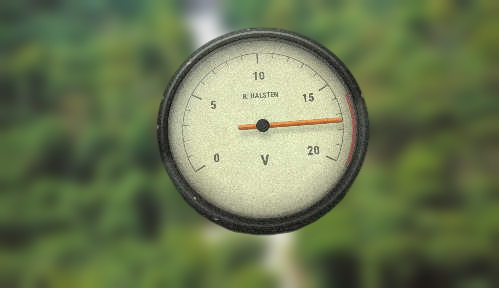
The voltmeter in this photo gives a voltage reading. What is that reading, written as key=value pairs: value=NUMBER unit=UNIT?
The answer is value=17.5 unit=V
